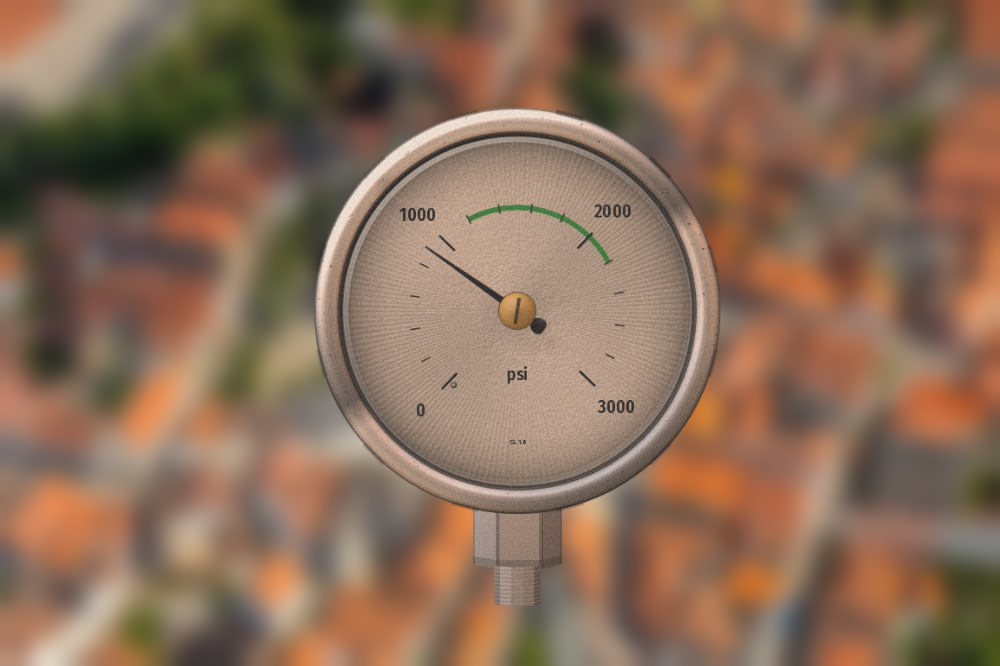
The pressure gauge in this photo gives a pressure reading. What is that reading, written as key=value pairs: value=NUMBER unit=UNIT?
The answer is value=900 unit=psi
